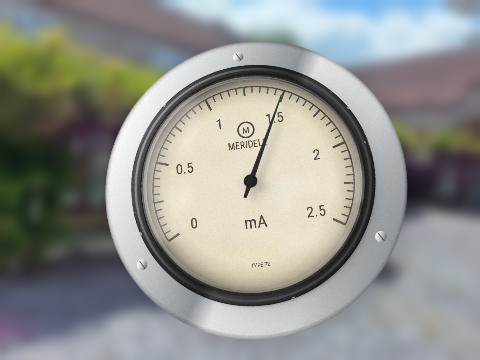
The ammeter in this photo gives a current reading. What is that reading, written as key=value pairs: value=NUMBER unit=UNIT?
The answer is value=1.5 unit=mA
